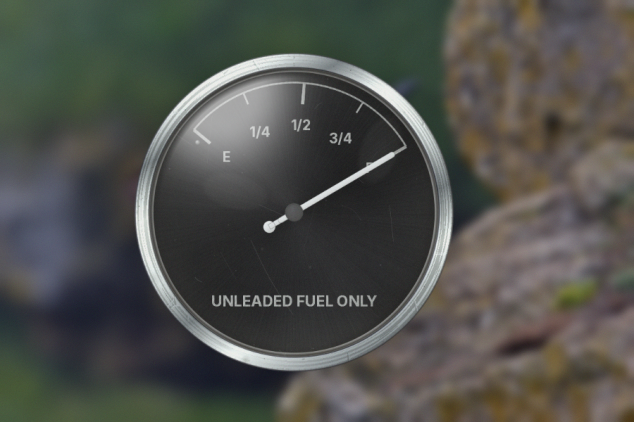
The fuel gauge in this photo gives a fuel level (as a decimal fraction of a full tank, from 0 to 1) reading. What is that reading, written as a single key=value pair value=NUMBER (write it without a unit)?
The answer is value=1
